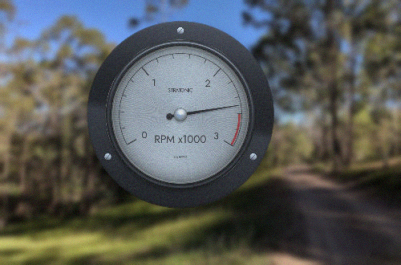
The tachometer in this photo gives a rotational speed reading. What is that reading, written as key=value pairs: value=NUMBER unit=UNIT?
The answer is value=2500 unit=rpm
